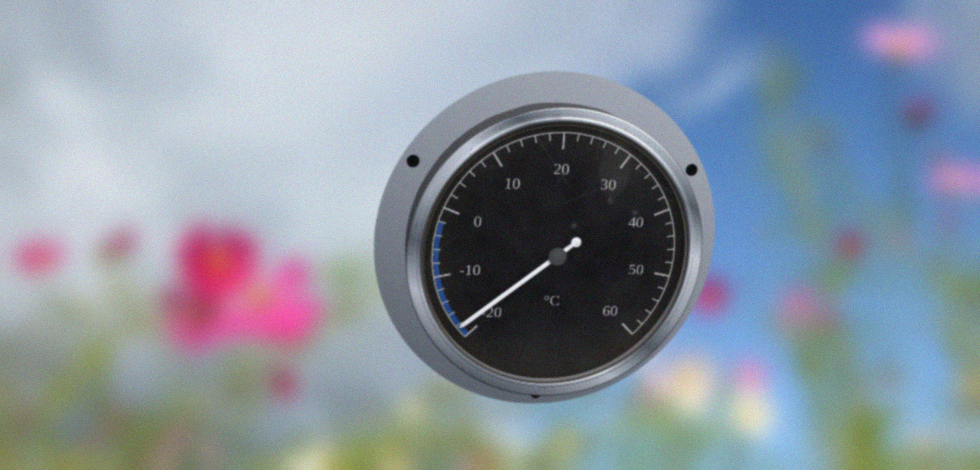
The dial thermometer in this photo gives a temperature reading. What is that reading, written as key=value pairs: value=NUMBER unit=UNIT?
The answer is value=-18 unit=°C
